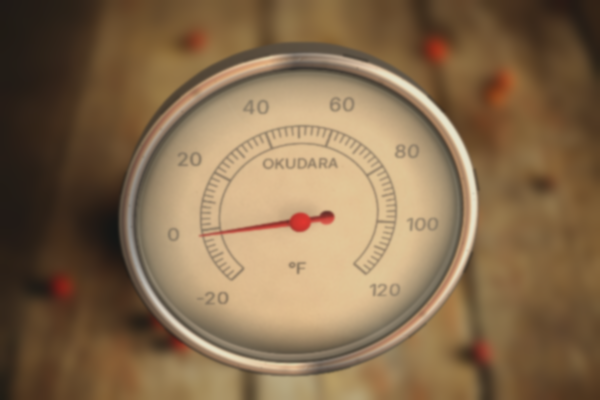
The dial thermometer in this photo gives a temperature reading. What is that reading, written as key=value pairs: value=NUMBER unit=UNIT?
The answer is value=0 unit=°F
